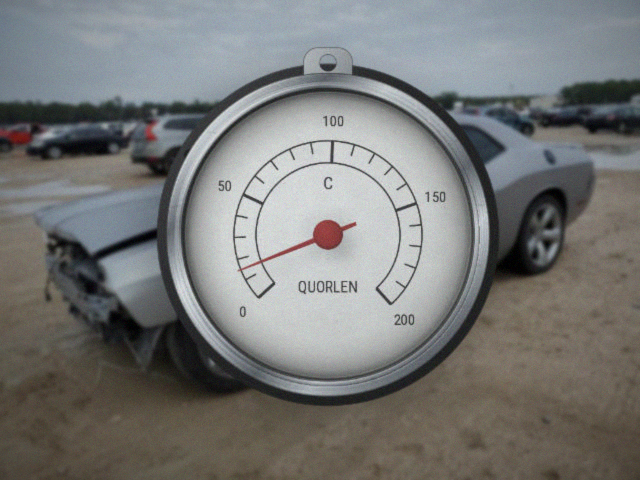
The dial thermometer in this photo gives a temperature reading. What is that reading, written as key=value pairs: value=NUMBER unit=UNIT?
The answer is value=15 unit=°C
